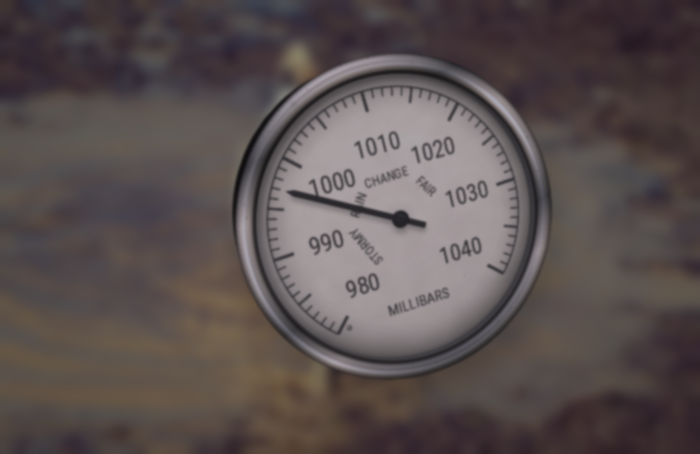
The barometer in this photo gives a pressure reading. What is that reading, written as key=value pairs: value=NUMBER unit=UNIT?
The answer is value=997 unit=mbar
